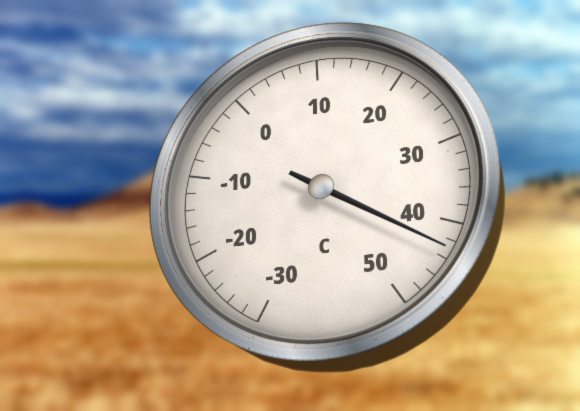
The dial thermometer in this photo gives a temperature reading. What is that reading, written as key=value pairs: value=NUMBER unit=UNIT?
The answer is value=43 unit=°C
